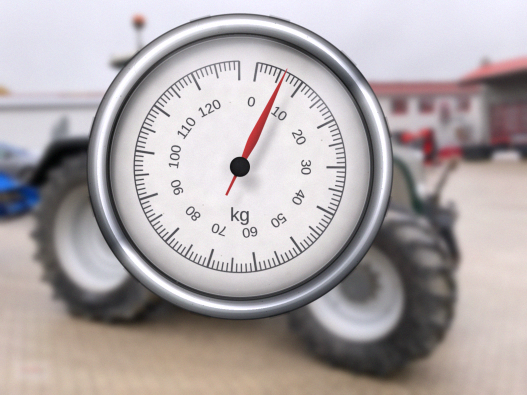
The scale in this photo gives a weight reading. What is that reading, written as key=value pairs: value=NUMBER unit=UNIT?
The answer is value=6 unit=kg
